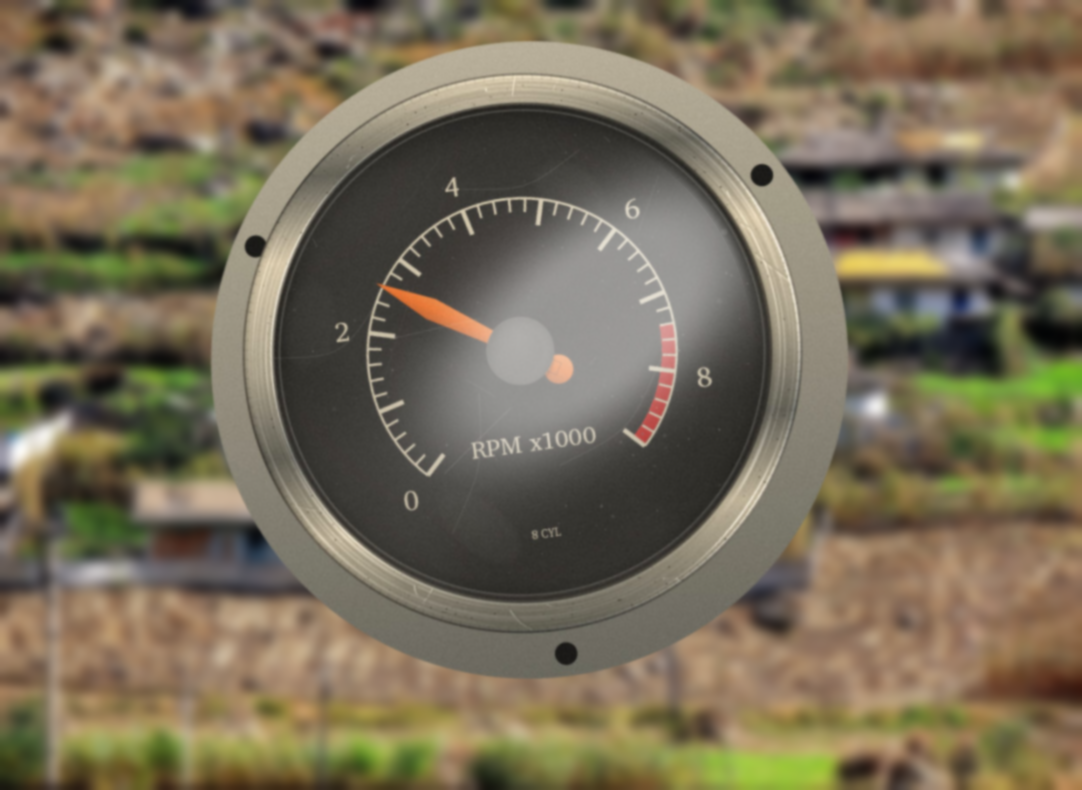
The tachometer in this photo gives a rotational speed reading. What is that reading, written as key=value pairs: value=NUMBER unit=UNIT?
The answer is value=2600 unit=rpm
